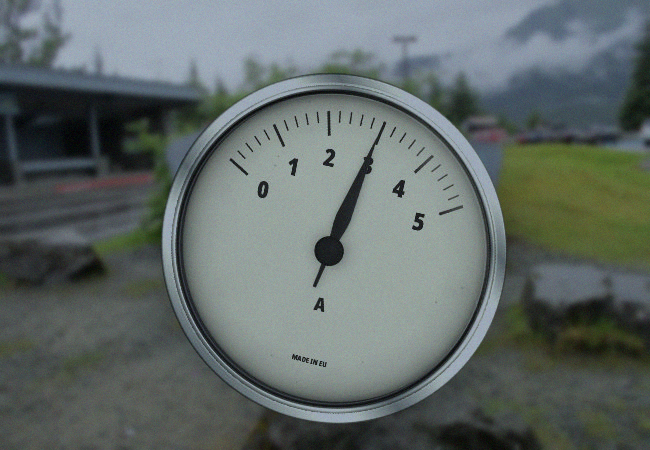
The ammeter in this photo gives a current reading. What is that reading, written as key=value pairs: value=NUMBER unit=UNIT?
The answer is value=3 unit=A
